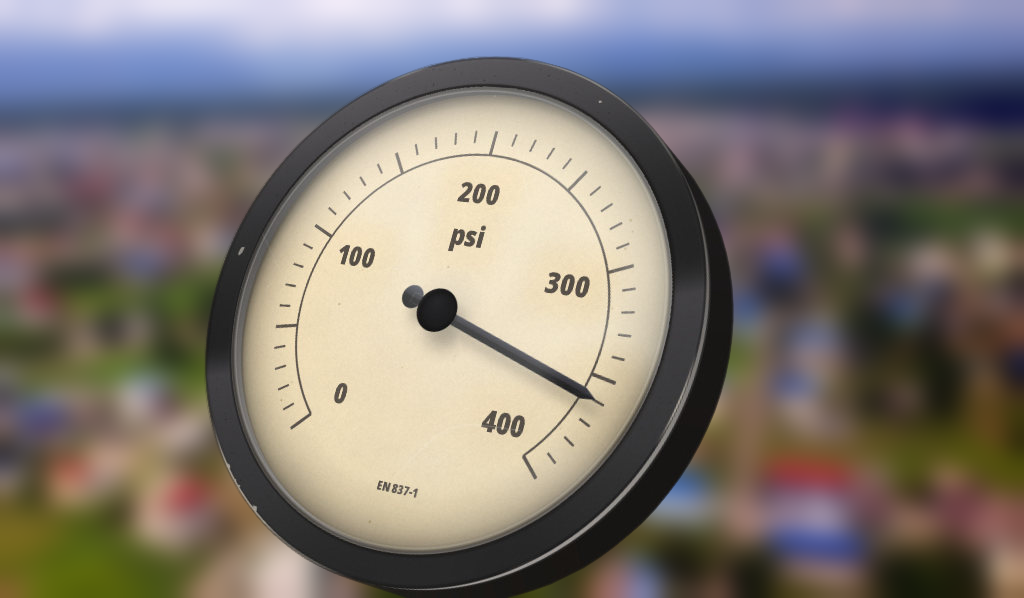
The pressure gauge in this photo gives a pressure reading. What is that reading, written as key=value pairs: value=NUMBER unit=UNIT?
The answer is value=360 unit=psi
